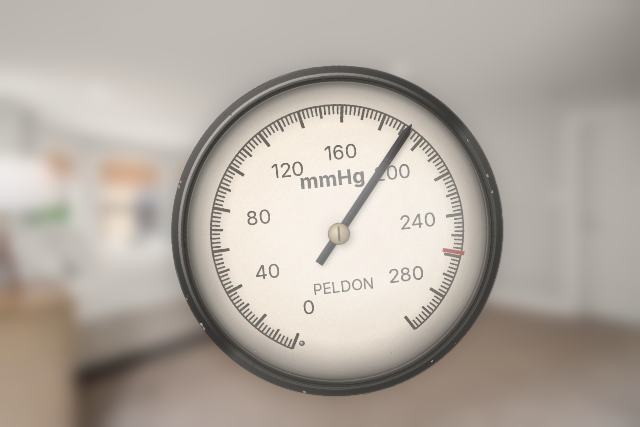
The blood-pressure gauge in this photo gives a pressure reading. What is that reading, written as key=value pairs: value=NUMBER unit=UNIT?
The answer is value=192 unit=mmHg
